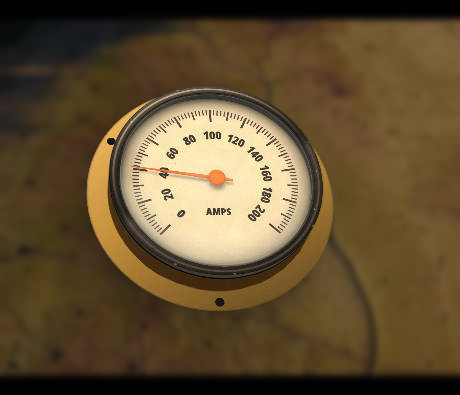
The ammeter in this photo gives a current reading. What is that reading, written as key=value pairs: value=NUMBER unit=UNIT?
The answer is value=40 unit=A
